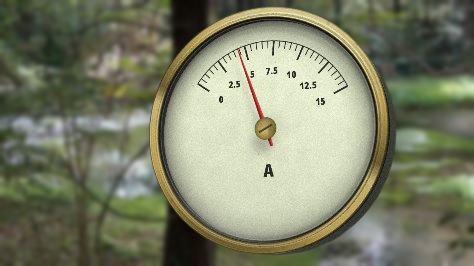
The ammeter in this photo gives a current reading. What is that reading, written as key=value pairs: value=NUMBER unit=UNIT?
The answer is value=4.5 unit=A
